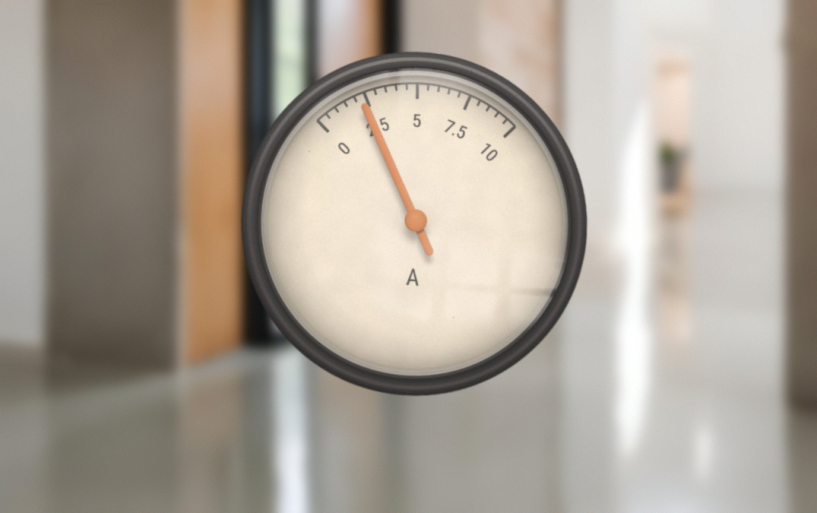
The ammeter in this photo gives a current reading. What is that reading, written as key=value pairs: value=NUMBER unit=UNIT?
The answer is value=2.25 unit=A
